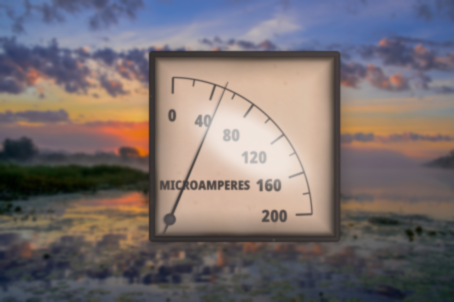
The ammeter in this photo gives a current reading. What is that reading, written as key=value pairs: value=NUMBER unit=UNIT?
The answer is value=50 unit=µA
